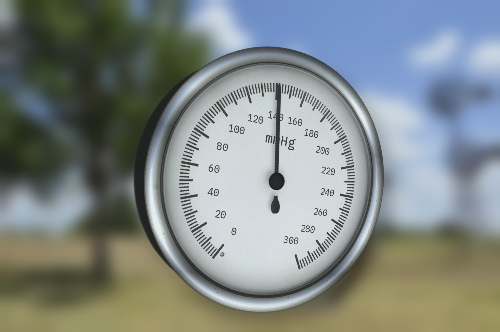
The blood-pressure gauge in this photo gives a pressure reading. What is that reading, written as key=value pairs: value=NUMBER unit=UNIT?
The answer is value=140 unit=mmHg
